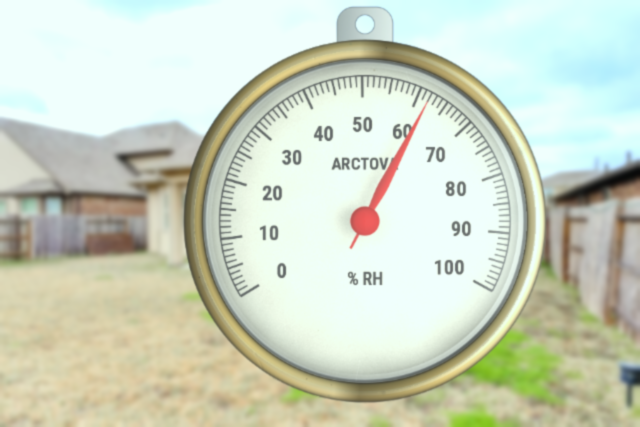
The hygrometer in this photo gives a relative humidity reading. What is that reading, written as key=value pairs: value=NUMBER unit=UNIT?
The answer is value=62 unit=%
